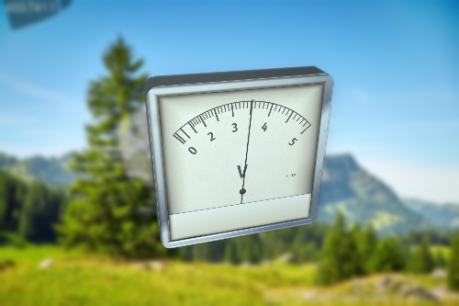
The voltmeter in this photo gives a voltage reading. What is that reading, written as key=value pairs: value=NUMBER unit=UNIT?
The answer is value=3.5 unit=V
